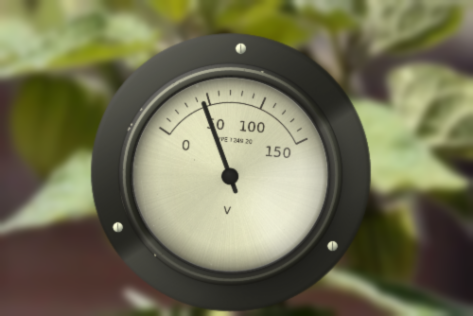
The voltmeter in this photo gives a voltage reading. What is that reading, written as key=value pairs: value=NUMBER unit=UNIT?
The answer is value=45 unit=V
